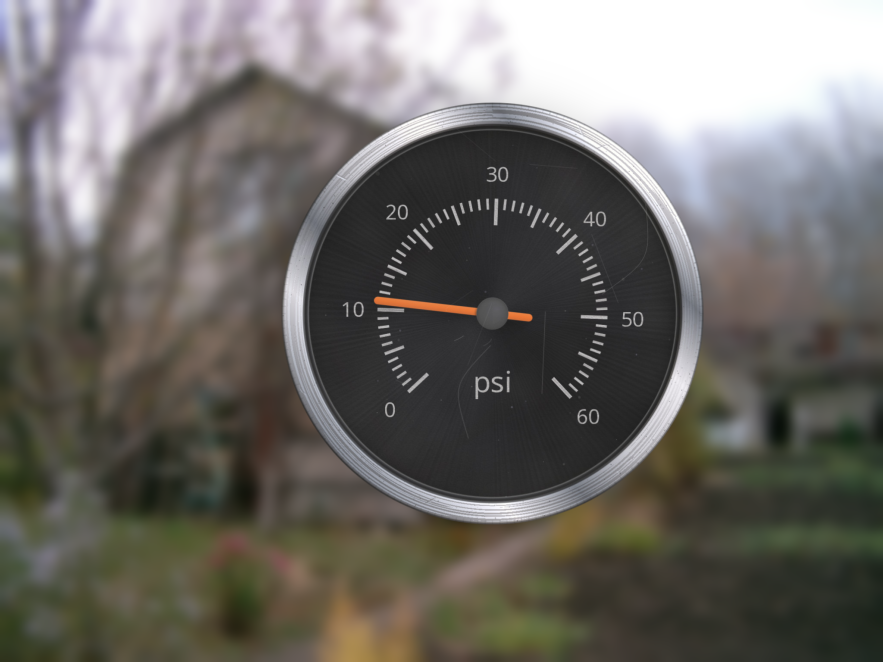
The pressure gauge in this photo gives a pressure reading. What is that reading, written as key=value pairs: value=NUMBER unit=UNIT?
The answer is value=11 unit=psi
